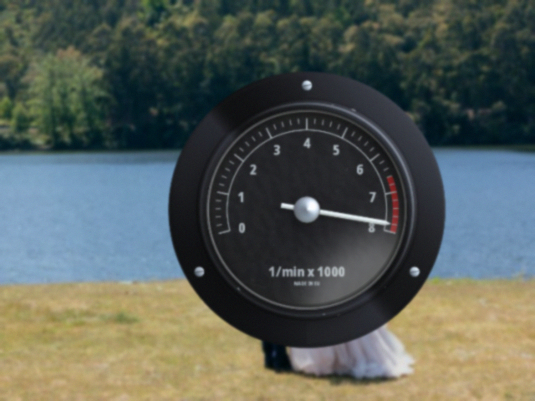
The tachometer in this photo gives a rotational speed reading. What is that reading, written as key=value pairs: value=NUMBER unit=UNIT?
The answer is value=7800 unit=rpm
